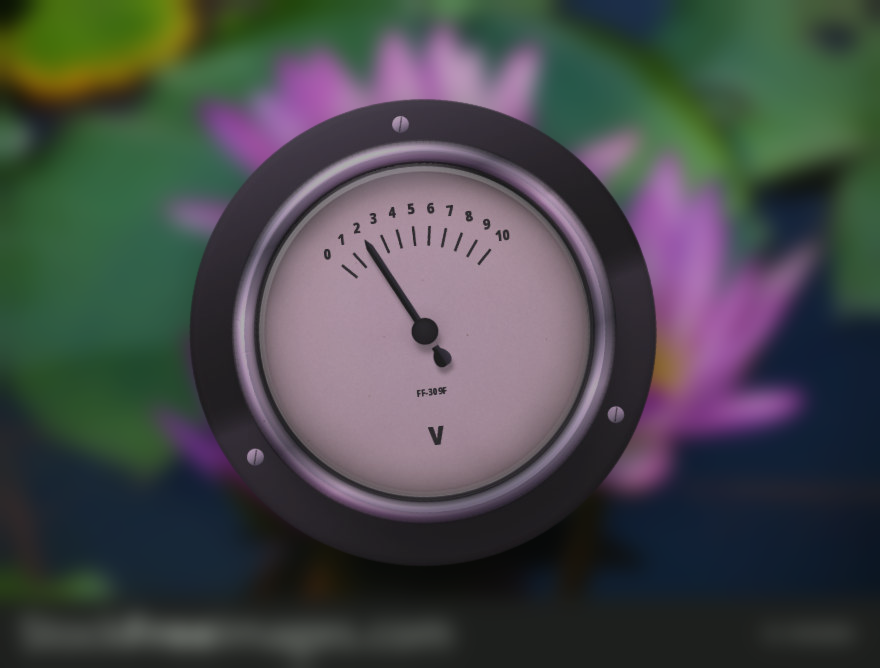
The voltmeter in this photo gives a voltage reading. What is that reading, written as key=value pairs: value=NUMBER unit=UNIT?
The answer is value=2 unit=V
